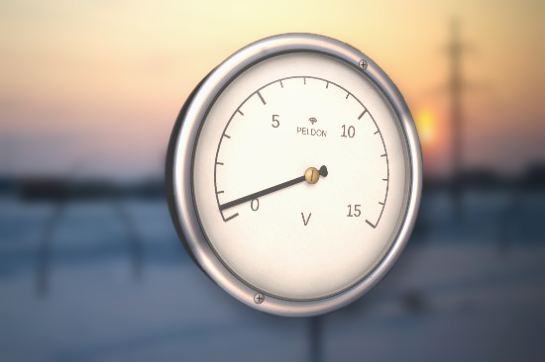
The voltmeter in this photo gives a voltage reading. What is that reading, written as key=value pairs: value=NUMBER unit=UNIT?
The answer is value=0.5 unit=V
